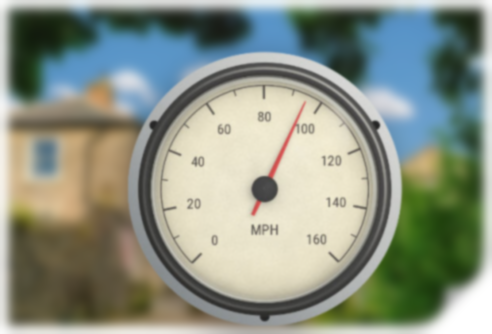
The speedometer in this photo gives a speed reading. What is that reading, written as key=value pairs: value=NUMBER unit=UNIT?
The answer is value=95 unit=mph
